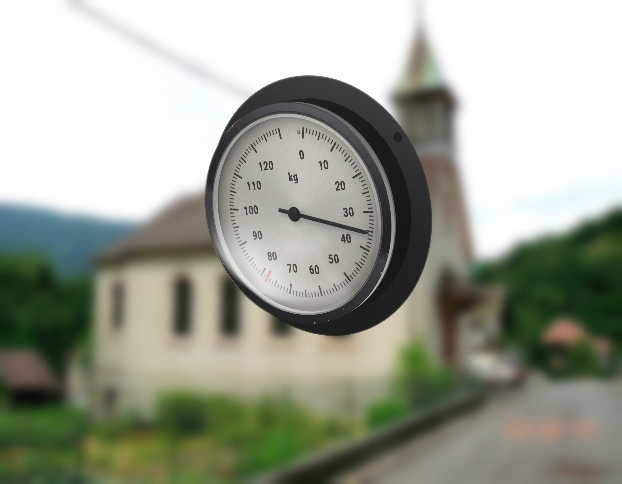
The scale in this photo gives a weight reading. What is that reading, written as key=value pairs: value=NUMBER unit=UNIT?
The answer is value=35 unit=kg
